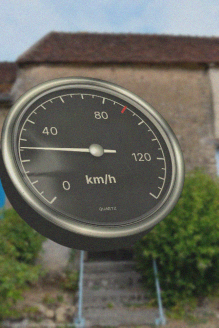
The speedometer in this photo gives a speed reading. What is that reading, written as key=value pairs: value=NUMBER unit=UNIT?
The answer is value=25 unit=km/h
